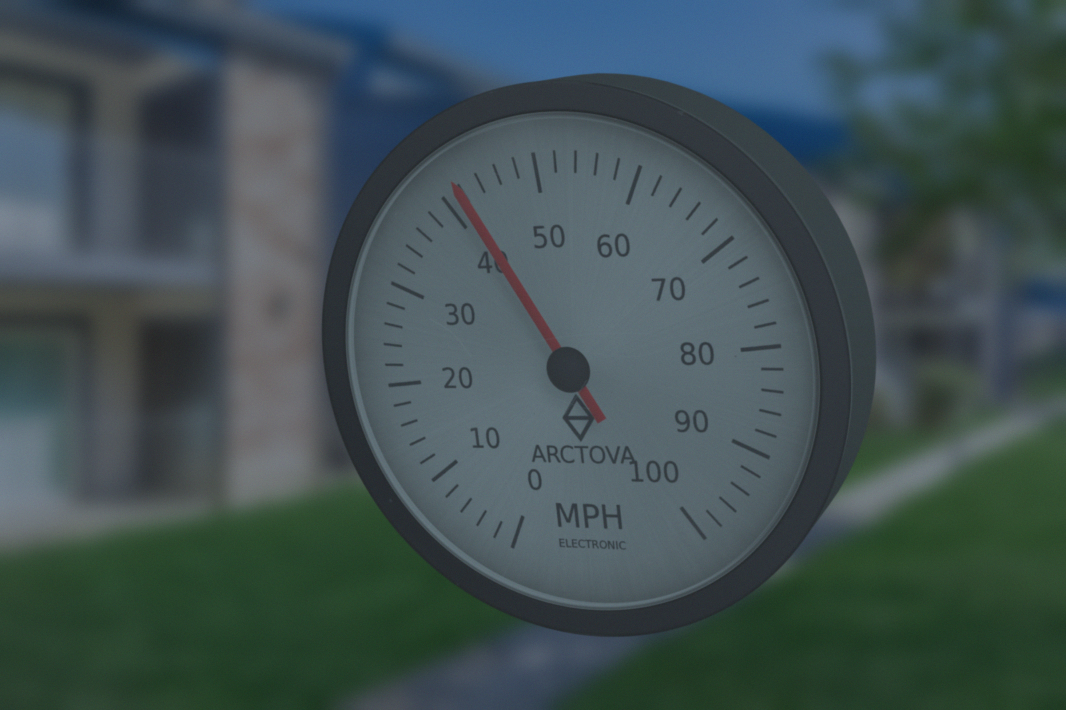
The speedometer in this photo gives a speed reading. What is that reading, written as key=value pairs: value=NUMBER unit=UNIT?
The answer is value=42 unit=mph
